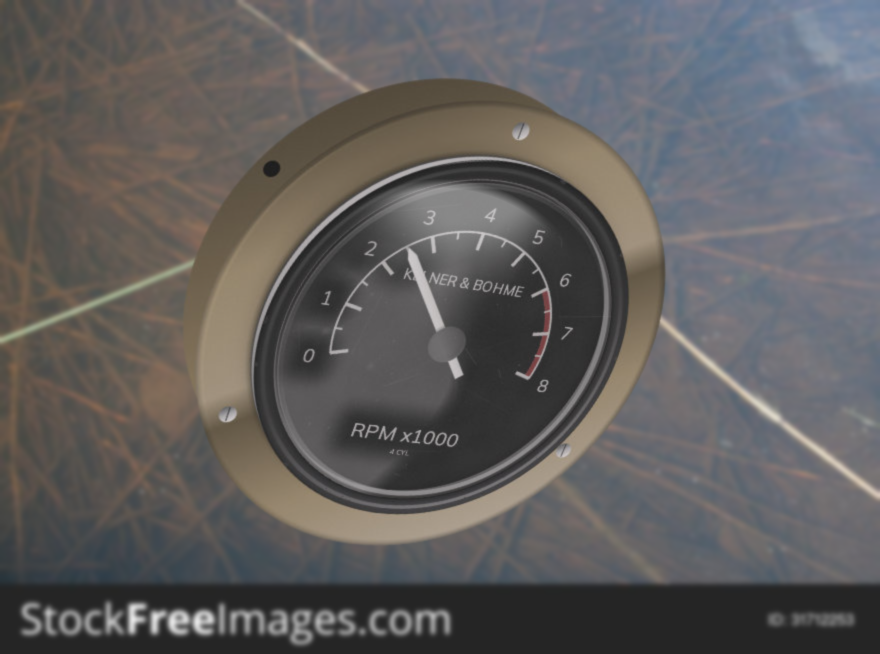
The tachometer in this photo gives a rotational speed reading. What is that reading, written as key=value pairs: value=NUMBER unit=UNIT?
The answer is value=2500 unit=rpm
